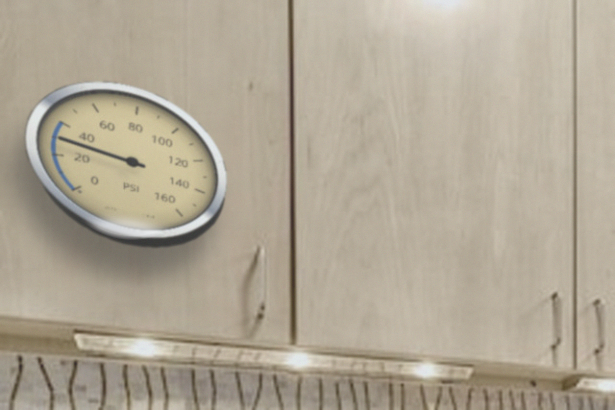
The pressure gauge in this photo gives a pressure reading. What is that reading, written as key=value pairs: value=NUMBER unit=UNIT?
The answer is value=30 unit=psi
